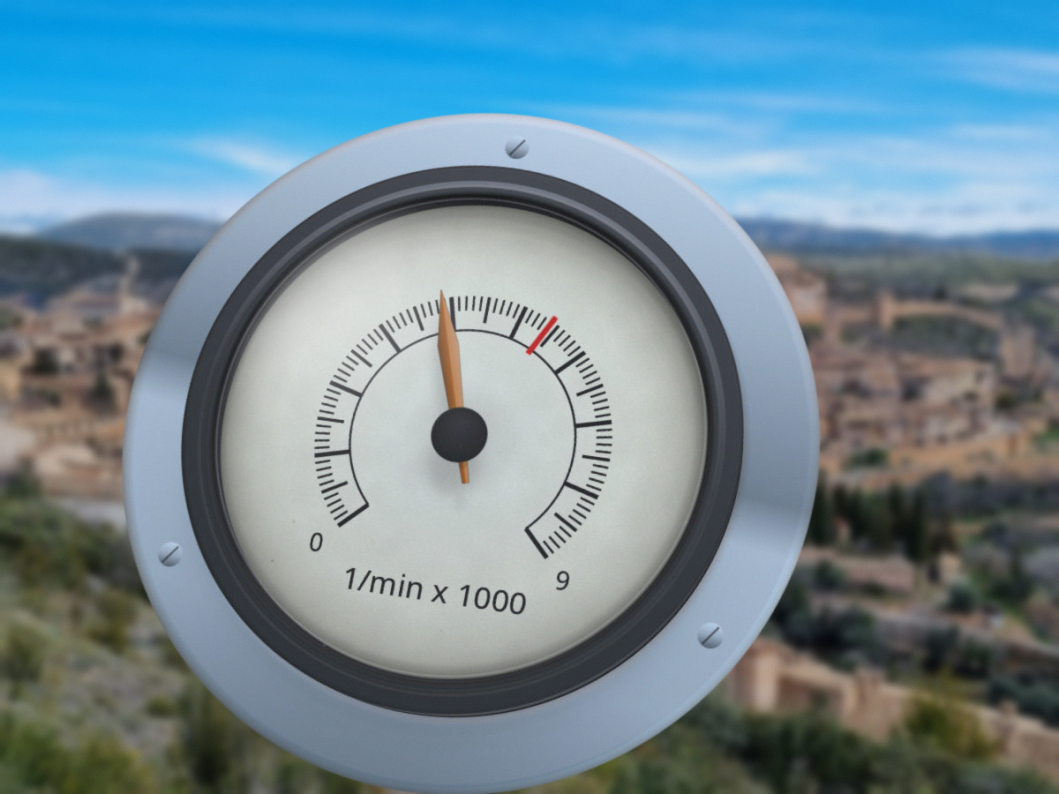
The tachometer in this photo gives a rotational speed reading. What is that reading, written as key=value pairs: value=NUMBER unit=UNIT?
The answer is value=3900 unit=rpm
